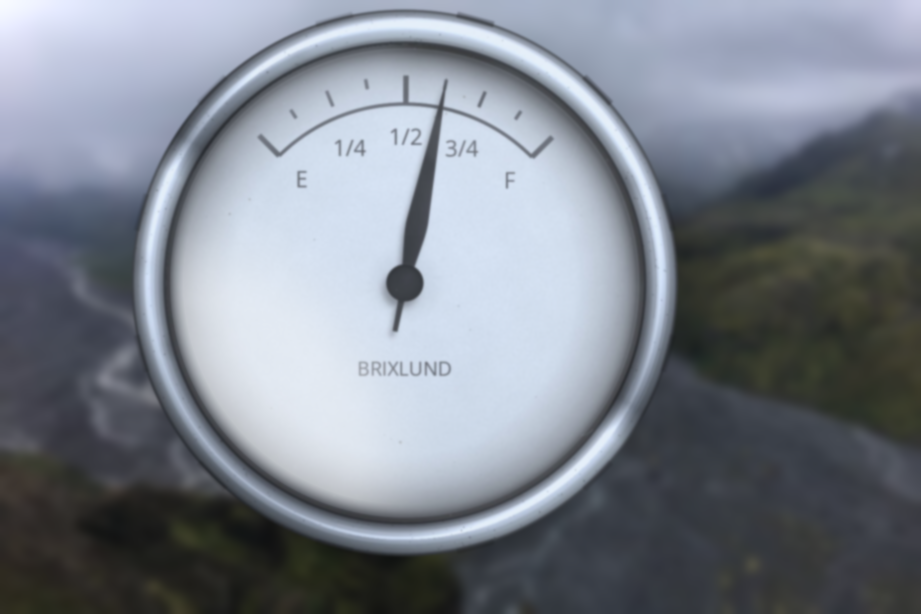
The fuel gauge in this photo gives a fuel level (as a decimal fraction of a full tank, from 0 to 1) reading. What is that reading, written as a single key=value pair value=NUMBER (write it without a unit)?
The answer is value=0.625
